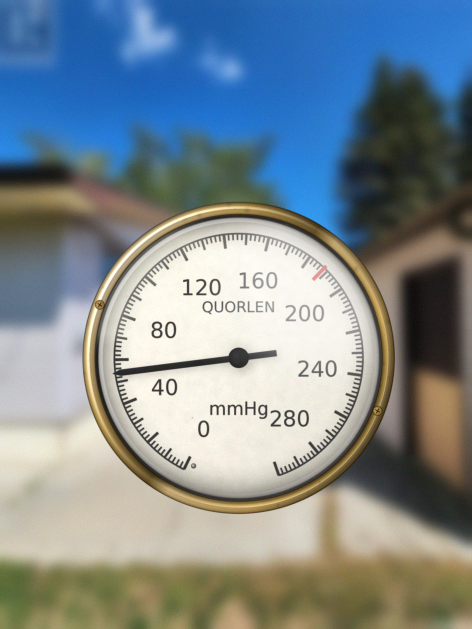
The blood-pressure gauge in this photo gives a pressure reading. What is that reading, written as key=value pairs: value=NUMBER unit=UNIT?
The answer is value=54 unit=mmHg
